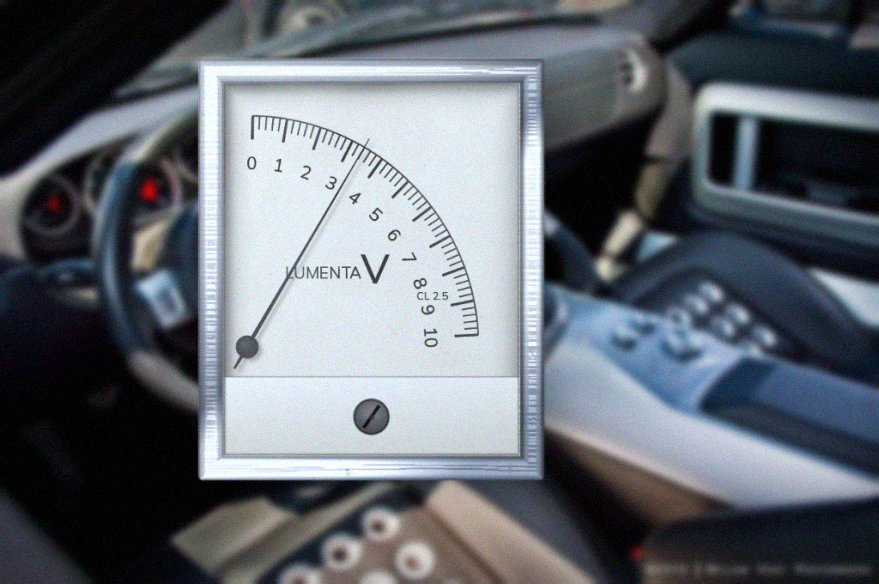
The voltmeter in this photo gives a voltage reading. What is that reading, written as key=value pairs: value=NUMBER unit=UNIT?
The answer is value=3.4 unit=V
